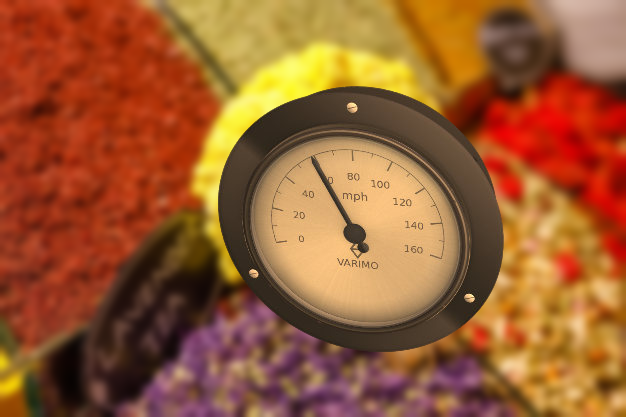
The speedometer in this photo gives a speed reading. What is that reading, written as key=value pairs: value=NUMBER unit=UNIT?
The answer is value=60 unit=mph
